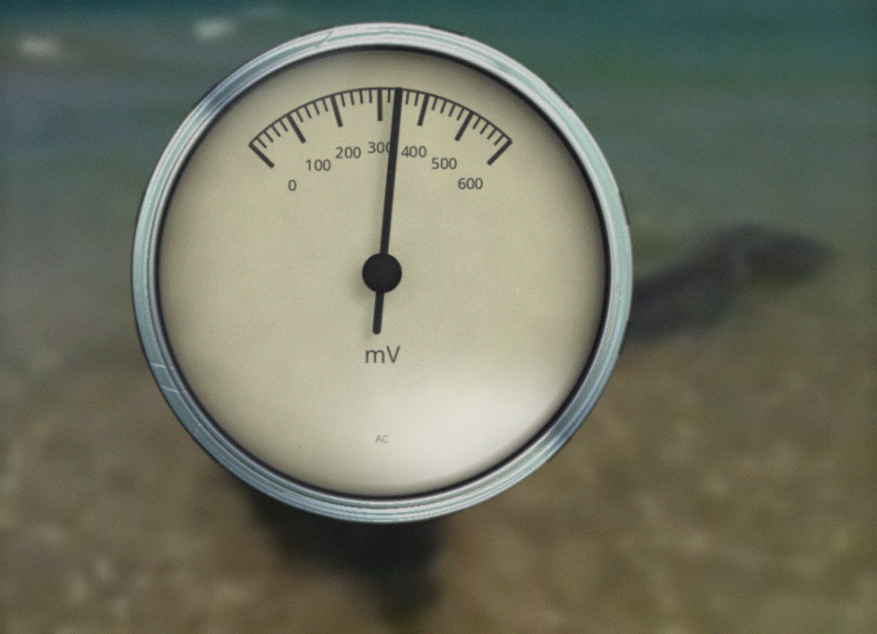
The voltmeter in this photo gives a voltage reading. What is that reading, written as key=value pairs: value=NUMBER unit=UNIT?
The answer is value=340 unit=mV
